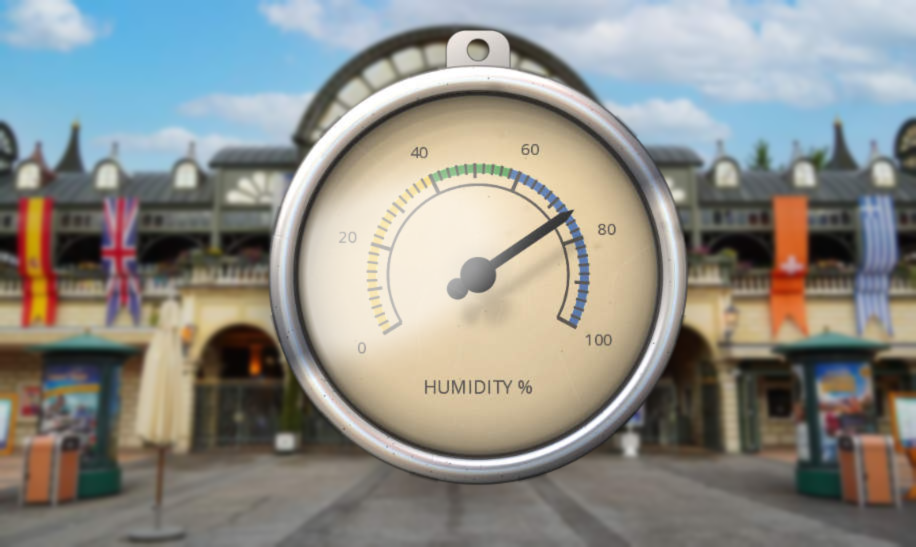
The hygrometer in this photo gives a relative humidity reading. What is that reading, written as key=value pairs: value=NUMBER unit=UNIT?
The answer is value=74 unit=%
